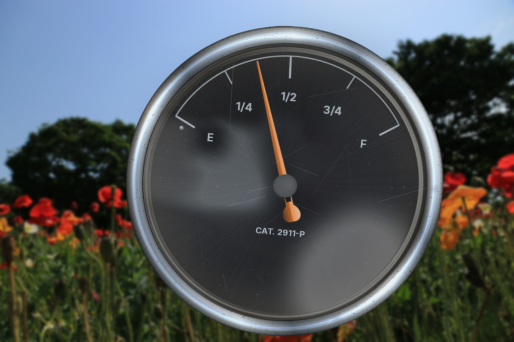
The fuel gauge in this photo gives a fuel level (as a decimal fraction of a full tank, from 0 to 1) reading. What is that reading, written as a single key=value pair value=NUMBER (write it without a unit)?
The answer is value=0.375
